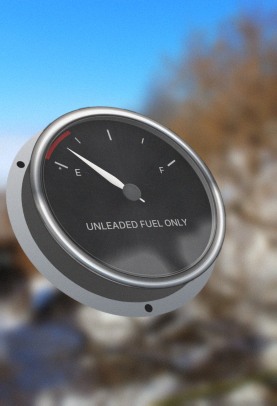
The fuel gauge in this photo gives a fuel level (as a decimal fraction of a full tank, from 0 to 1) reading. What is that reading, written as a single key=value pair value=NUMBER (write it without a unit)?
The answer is value=0.125
